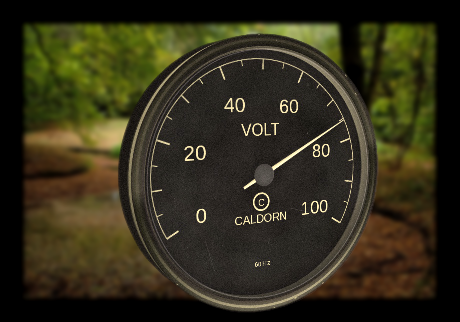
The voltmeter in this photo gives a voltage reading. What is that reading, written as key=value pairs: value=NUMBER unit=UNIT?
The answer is value=75 unit=V
